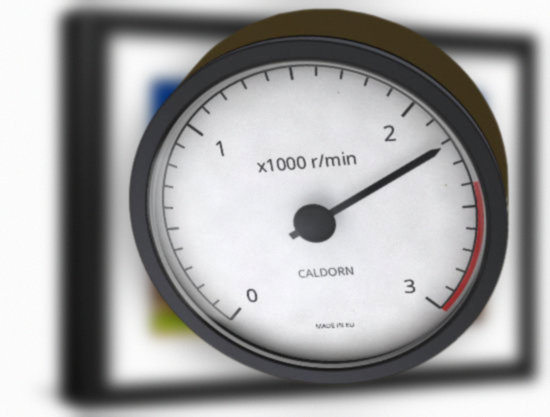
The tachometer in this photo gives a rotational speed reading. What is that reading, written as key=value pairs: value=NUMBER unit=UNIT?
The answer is value=2200 unit=rpm
